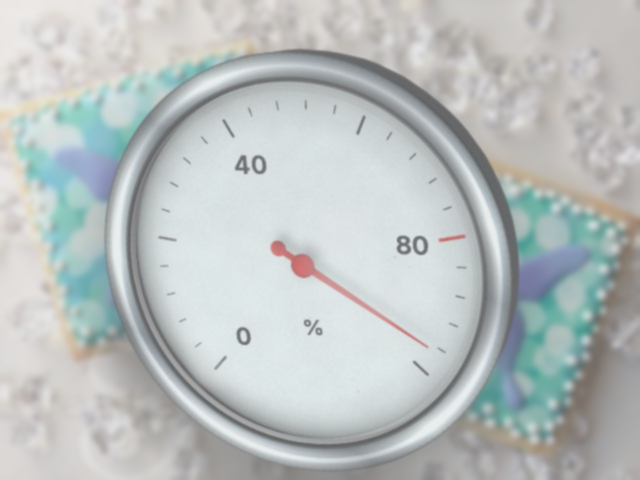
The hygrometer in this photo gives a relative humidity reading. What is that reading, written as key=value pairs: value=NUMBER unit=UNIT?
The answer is value=96 unit=%
